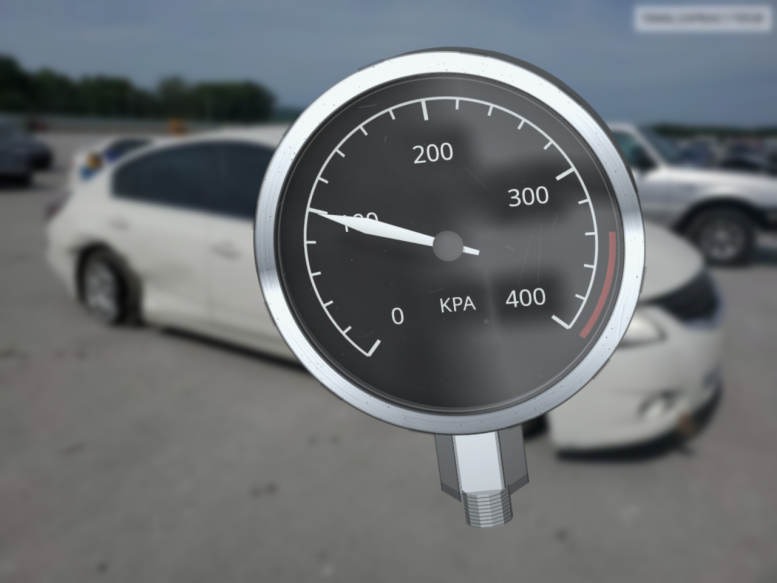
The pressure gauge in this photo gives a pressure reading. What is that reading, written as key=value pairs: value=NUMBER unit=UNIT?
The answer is value=100 unit=kPa
